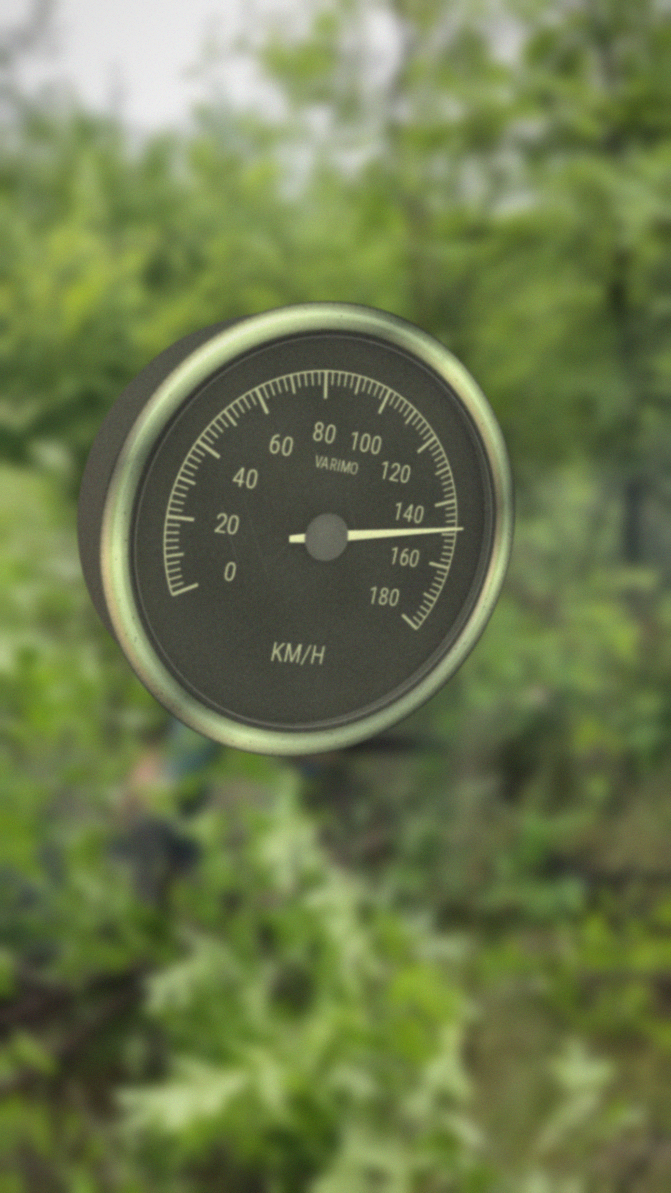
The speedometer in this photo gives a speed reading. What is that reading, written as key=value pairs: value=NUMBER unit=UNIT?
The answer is value=148 unit=km/h
